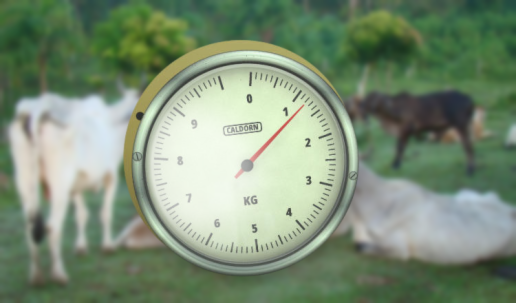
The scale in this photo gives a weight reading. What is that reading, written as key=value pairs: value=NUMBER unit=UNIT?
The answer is value=1.2 unit=kg
